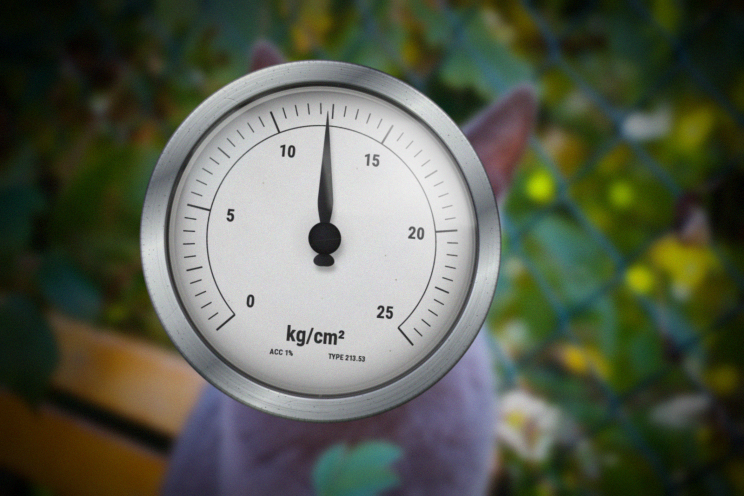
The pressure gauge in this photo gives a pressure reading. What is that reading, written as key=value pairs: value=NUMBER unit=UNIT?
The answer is value=12.25 unit=kg/cm²
